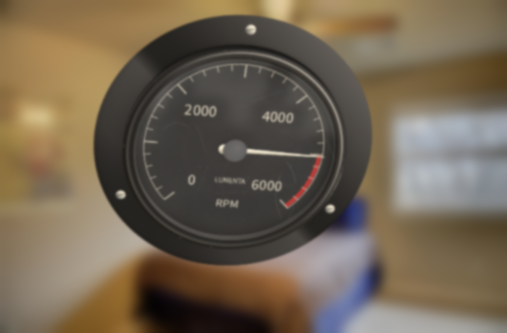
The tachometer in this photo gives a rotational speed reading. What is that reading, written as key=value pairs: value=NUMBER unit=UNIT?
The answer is value=5000 unit=rpm
